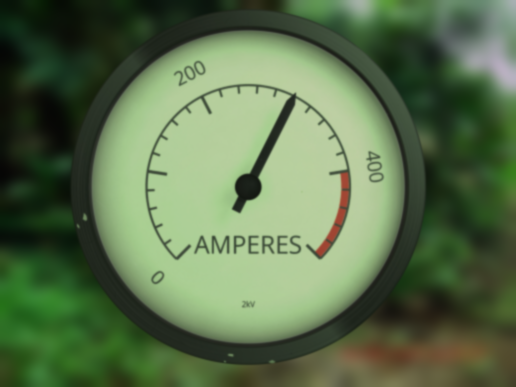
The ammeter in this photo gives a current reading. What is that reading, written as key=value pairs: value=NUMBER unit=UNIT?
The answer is value=300 unit=A
